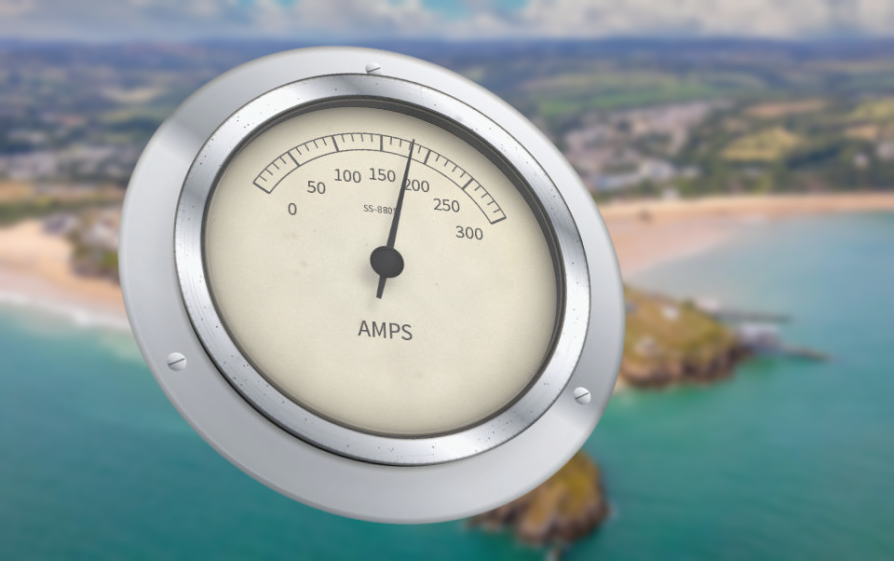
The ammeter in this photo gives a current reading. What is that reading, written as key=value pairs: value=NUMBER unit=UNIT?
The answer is value=180 unit=A
